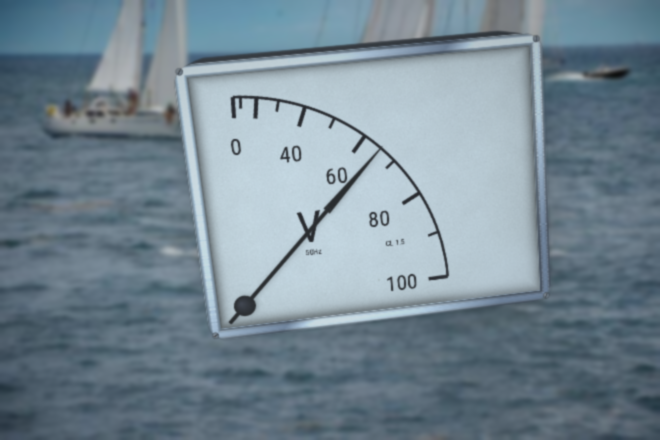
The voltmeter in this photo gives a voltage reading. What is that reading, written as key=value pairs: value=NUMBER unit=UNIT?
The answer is value=65 unit=V
